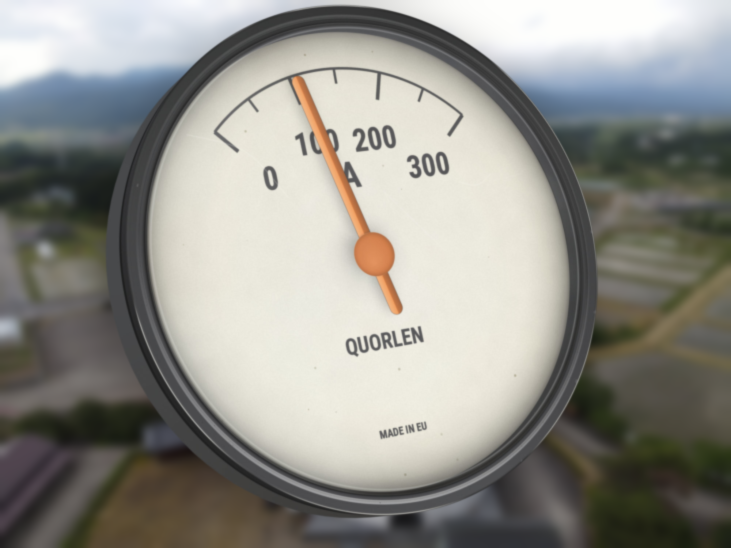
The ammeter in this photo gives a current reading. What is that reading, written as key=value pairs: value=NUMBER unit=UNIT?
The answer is value=100 unit=A
